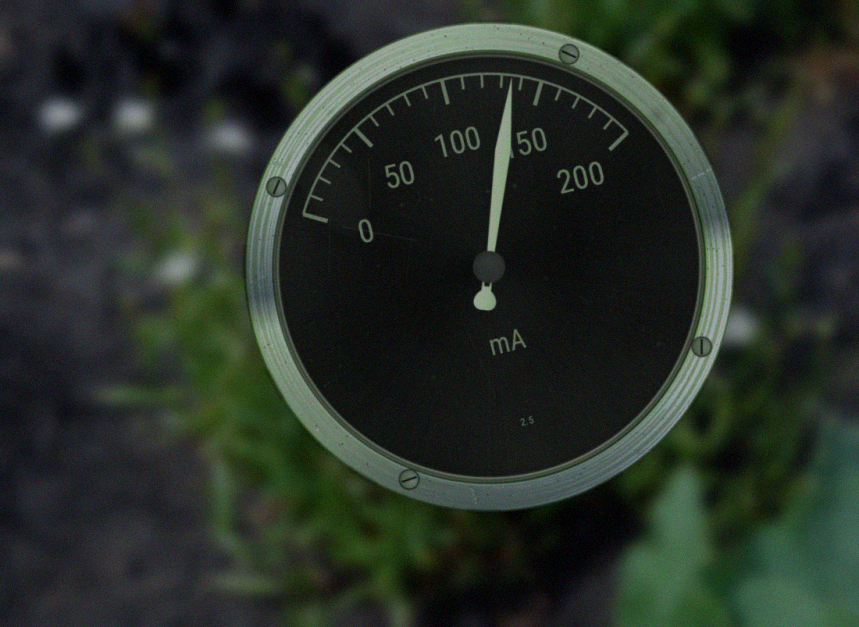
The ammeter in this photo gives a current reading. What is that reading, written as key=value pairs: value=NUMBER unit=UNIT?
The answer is value=135 unit=mA
